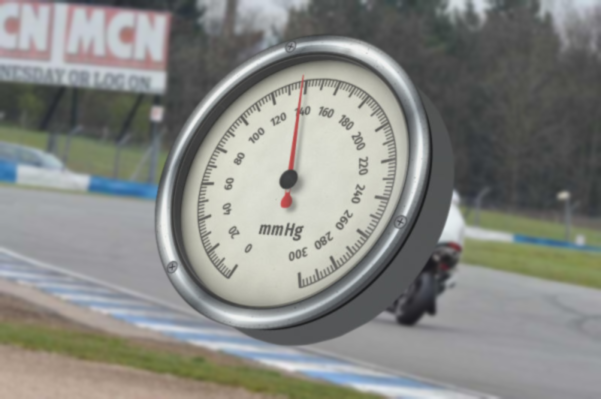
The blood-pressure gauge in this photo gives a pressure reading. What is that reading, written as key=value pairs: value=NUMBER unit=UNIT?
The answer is value=140 unit=mmHg
